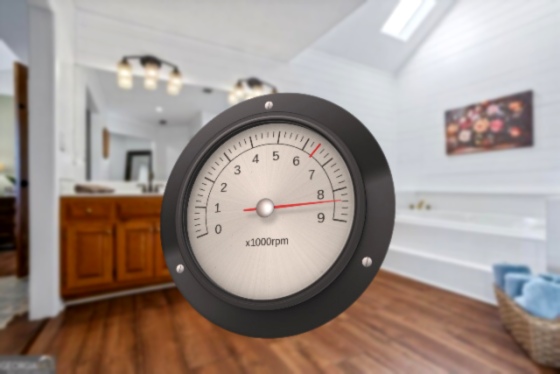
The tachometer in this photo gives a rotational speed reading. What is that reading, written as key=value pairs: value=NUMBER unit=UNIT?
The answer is value=8400 unit=rpm
